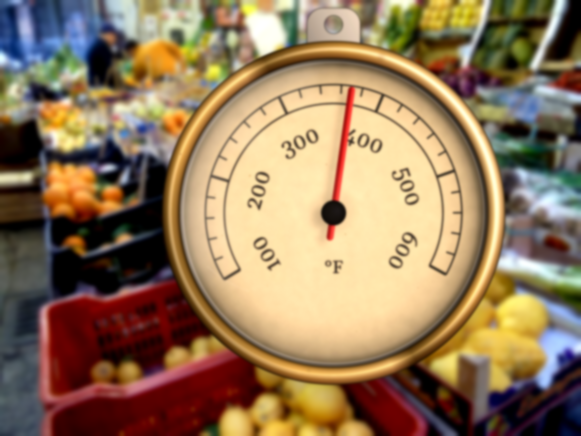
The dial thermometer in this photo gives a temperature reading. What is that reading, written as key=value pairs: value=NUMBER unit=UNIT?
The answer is value=370 unit=°F
